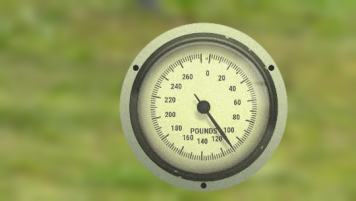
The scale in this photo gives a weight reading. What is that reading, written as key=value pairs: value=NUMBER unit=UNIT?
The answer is value=110 unit=lb
